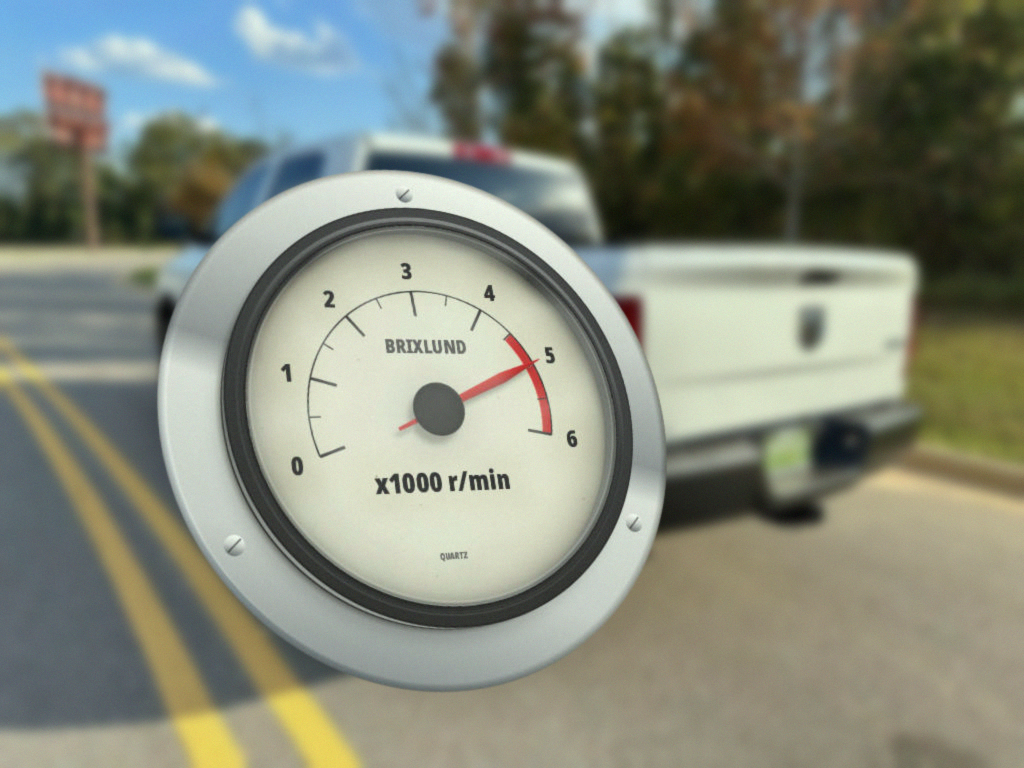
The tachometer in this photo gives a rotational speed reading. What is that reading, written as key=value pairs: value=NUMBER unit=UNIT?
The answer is value=5000 unit=rpm
